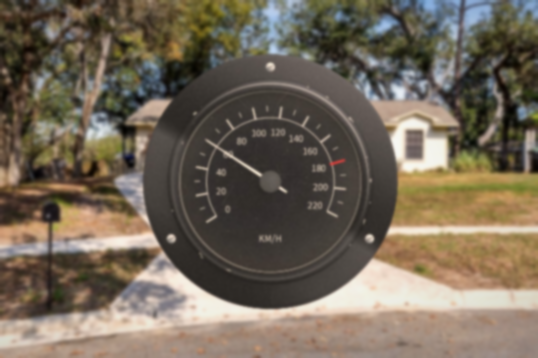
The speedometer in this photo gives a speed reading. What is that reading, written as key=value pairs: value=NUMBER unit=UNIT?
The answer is value=60 unit=km/h
